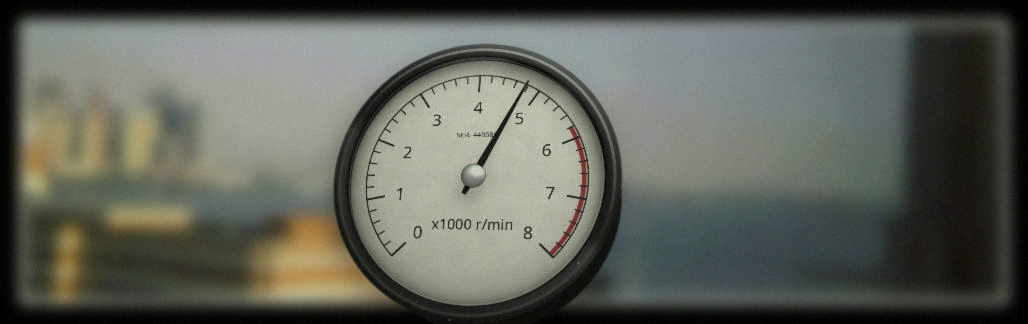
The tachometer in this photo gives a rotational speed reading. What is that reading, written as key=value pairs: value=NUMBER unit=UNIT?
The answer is value=4800 unit=rpm
